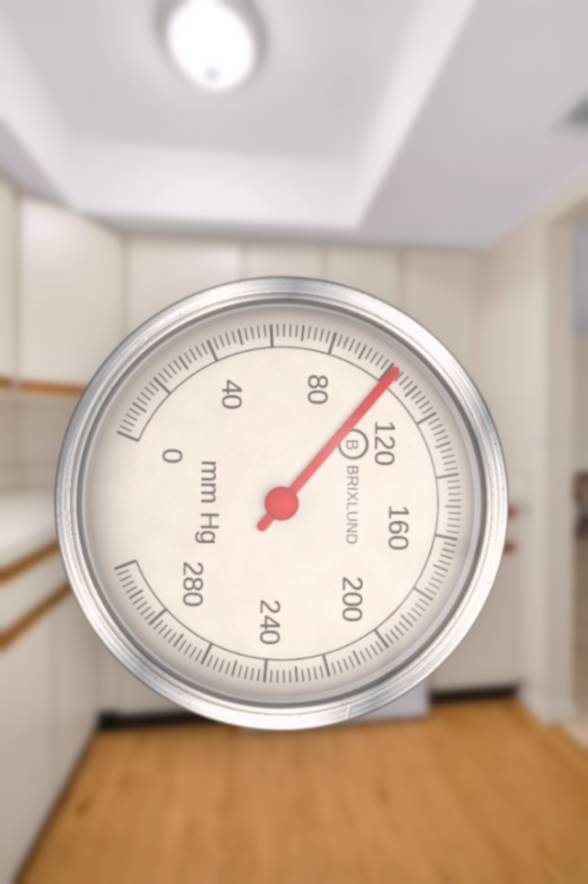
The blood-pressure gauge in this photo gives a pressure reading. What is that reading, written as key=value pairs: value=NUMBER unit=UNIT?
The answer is value=102 unit=mmHg
